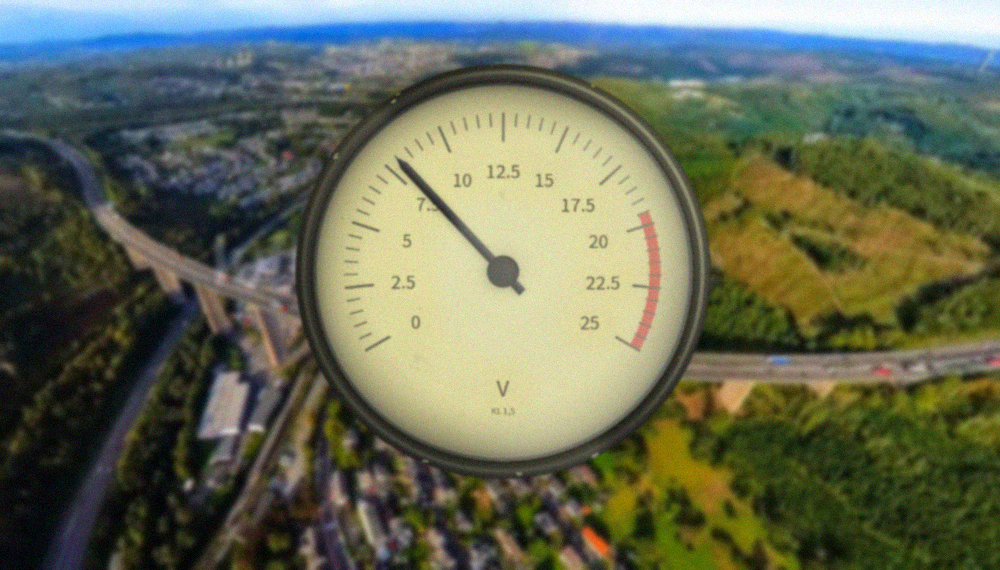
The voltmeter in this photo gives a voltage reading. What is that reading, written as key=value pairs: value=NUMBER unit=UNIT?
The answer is value=8 unit=V
